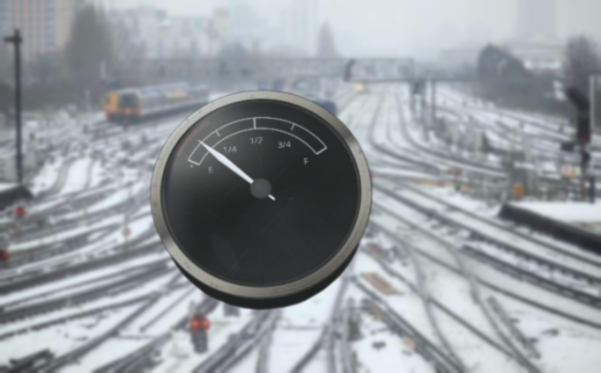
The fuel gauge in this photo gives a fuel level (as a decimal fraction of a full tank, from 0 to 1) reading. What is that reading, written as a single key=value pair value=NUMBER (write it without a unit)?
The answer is value=0.125
